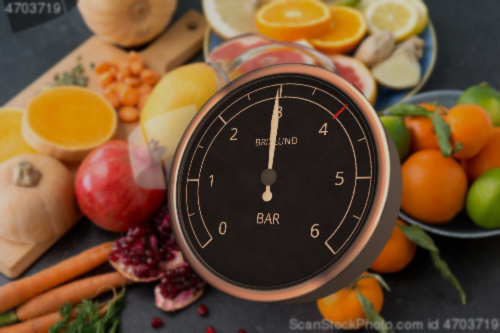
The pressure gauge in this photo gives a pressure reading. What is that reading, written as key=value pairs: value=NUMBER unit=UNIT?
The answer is value=3 unit=bar
